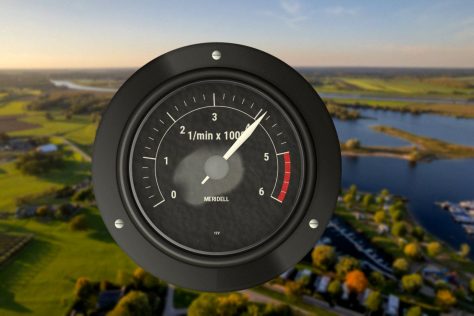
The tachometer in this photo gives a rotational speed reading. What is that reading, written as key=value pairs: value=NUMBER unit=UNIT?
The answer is value=4100 unit=rpm
